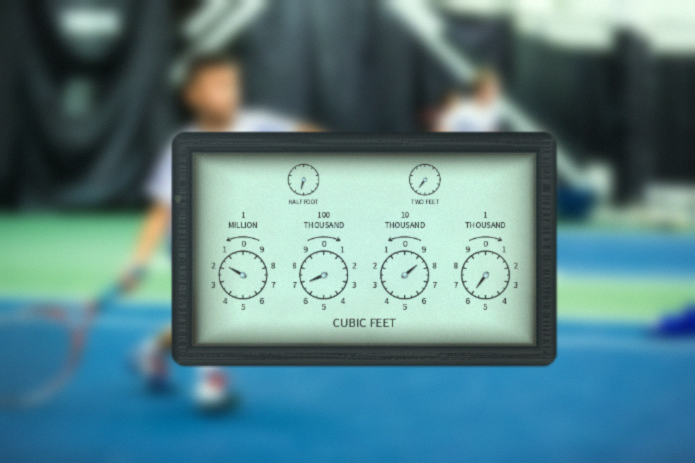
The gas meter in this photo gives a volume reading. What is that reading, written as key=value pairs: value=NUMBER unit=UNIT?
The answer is value=168600 unit=ft³
